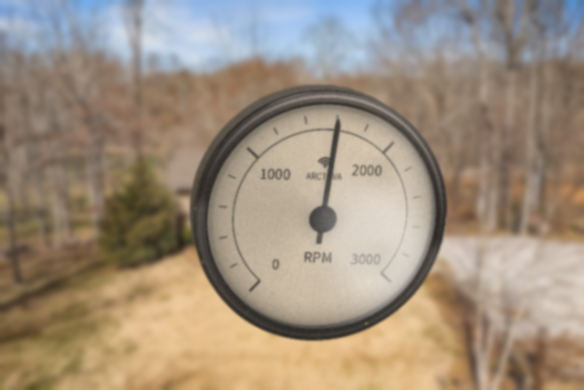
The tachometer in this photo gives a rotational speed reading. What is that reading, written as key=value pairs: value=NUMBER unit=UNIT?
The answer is value=1600 unit=rpm
